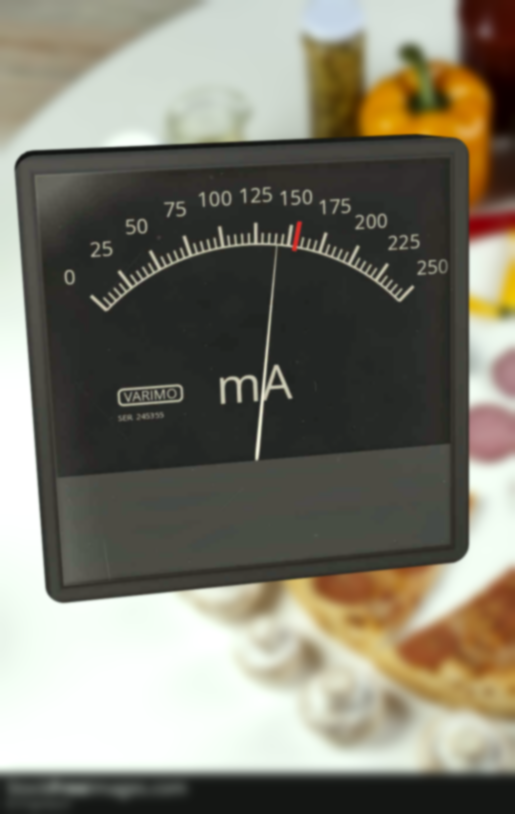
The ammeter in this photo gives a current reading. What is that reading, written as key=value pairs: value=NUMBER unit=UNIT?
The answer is value=140 unit=mA
